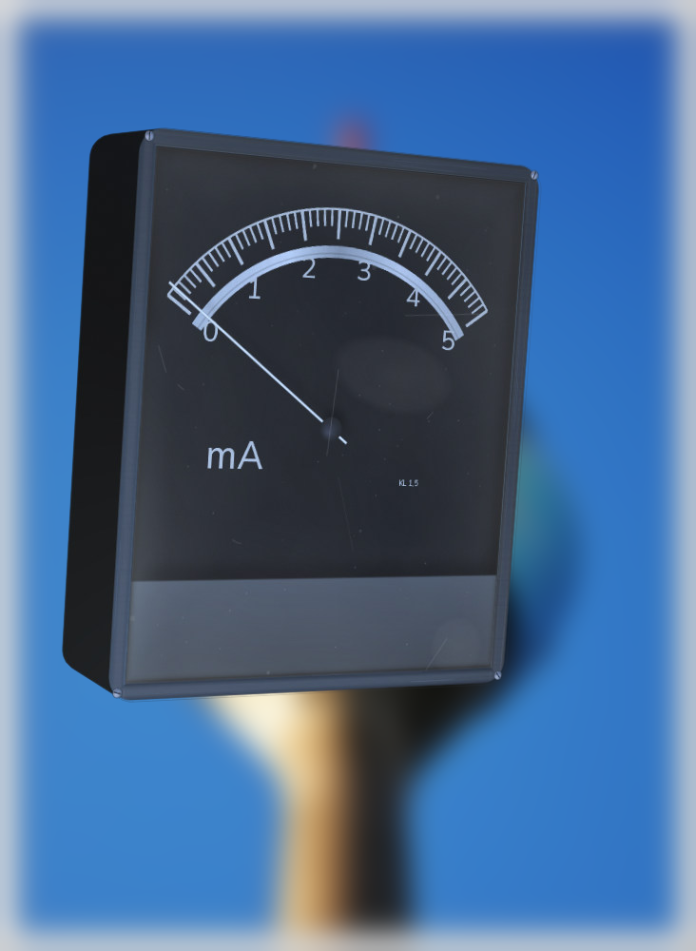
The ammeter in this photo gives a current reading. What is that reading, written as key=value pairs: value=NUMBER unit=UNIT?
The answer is value=0.1 unit=mA
